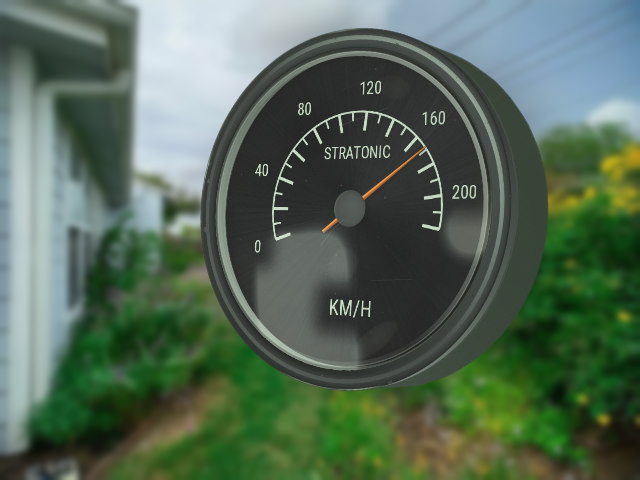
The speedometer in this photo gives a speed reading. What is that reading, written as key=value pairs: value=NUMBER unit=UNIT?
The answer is value=170 unit=km/h
